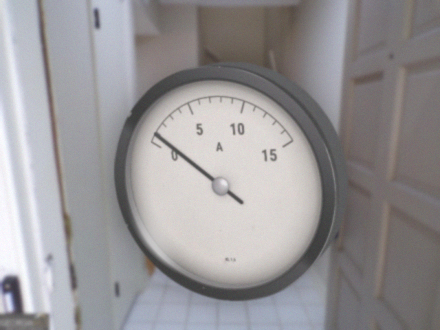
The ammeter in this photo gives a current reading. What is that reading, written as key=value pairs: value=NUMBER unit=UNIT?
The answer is value=1 unit=A
